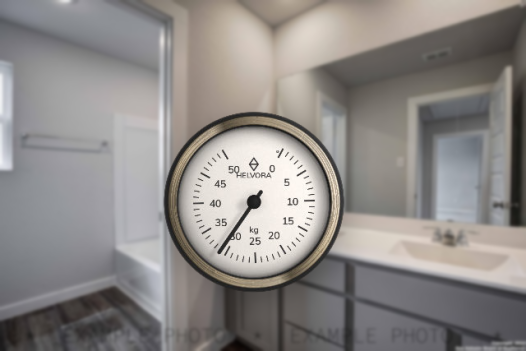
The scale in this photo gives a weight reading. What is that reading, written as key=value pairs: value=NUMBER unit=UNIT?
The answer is value=31 unit=kg
